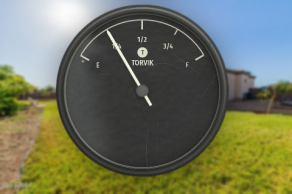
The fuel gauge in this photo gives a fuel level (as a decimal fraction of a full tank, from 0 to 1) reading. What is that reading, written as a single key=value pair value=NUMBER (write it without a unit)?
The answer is value=0.25
